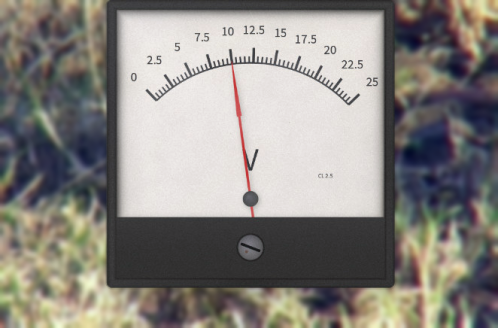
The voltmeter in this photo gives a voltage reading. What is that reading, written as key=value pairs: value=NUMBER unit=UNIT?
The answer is value=10 unit=V
